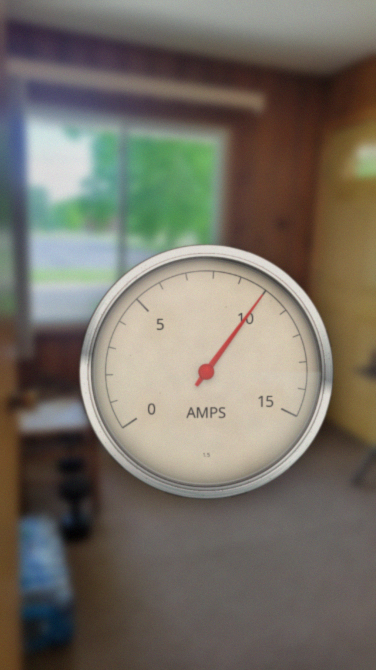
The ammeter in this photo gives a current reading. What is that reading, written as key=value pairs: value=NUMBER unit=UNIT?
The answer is value=10 unit=A
